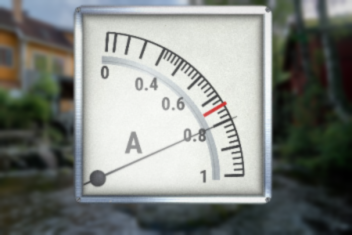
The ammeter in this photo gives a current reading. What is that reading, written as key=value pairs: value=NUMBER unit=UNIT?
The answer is value=0.8 unit=A
